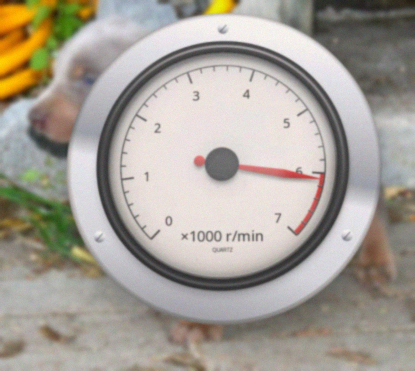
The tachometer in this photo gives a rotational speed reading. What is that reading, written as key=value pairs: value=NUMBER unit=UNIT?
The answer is value=6100 unit=rpm
